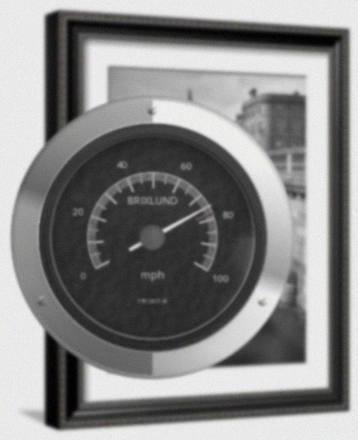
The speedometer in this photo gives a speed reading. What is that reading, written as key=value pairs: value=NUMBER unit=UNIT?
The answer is value=75 unit=mph
